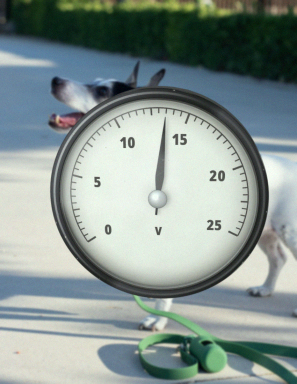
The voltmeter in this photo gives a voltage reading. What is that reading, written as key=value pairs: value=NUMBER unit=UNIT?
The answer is value=13.5 unit=V
